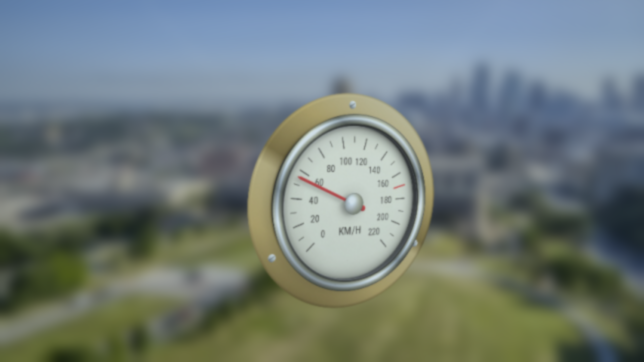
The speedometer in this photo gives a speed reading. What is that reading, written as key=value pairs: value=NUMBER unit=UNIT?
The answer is value=55 unit=km/h
